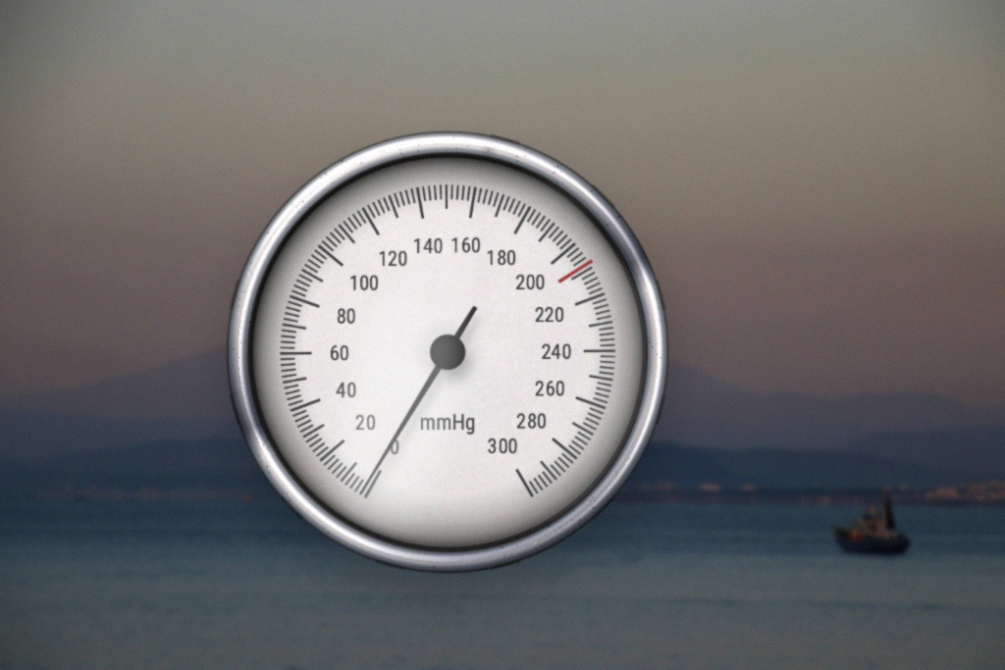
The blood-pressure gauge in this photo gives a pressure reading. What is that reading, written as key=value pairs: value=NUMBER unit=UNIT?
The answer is value=2 unit=mmHg
